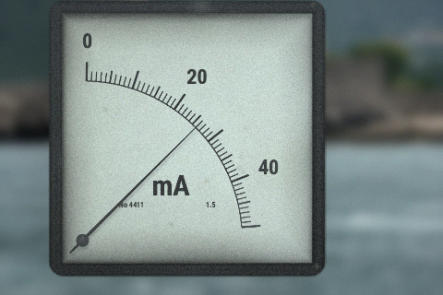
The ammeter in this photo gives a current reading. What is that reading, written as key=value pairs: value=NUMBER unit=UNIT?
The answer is value=26 unit=mA
